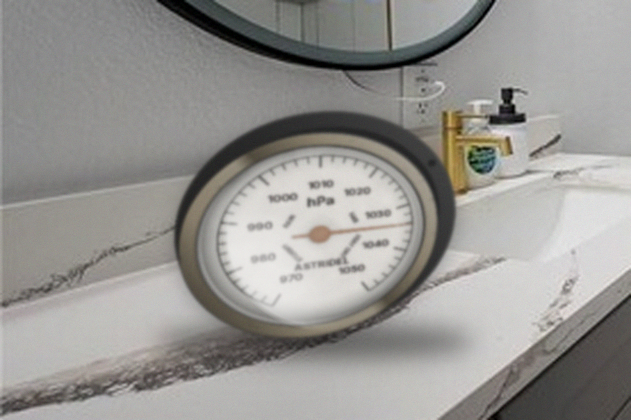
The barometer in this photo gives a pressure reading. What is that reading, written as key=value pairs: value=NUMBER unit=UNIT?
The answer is value=1034 unit=hPa
